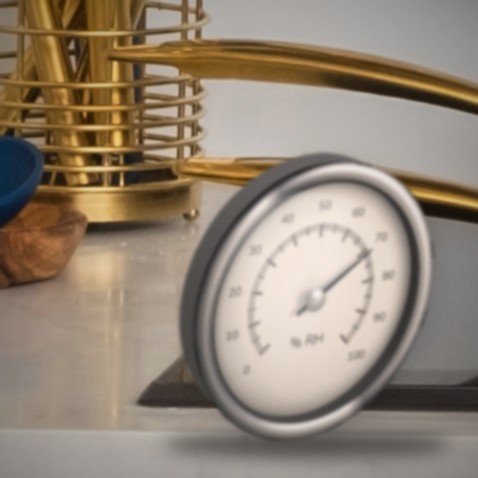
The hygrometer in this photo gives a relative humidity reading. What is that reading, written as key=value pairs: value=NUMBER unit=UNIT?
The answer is value=70 unit=%
